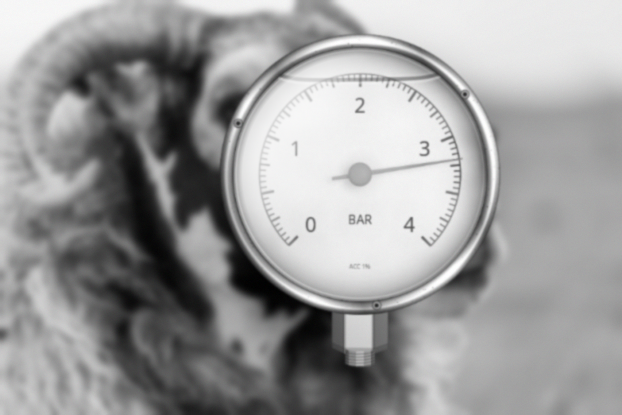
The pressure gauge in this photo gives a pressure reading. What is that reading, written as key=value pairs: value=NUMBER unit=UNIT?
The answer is value=3.2 unit=bar
